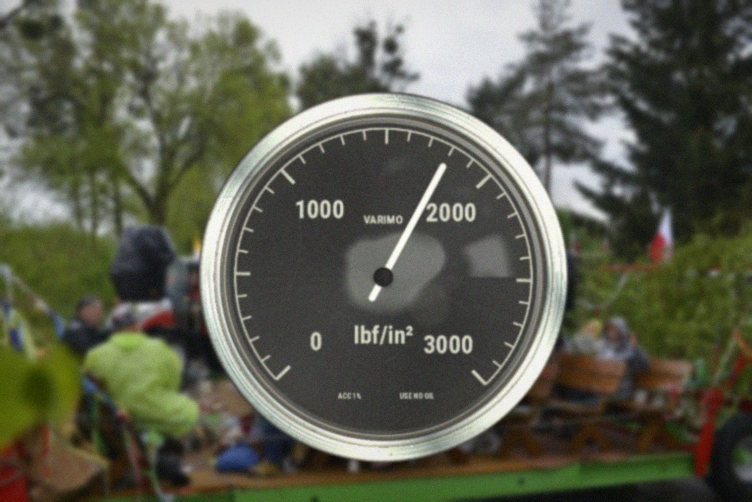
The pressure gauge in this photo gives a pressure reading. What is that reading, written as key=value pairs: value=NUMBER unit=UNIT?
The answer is value=1800 unit=psi
